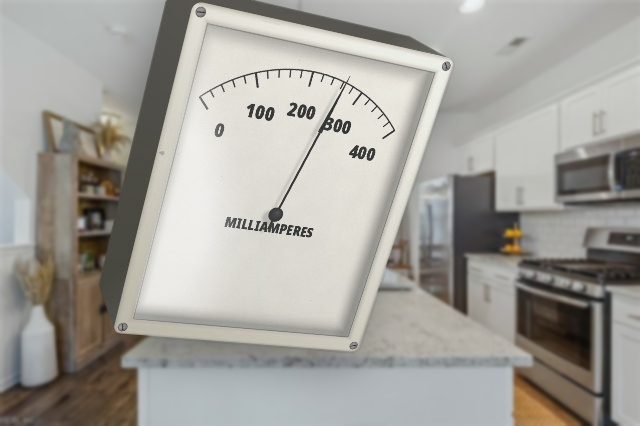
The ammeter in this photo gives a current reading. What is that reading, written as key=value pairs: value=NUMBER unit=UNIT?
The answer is value=260 unit=mA
